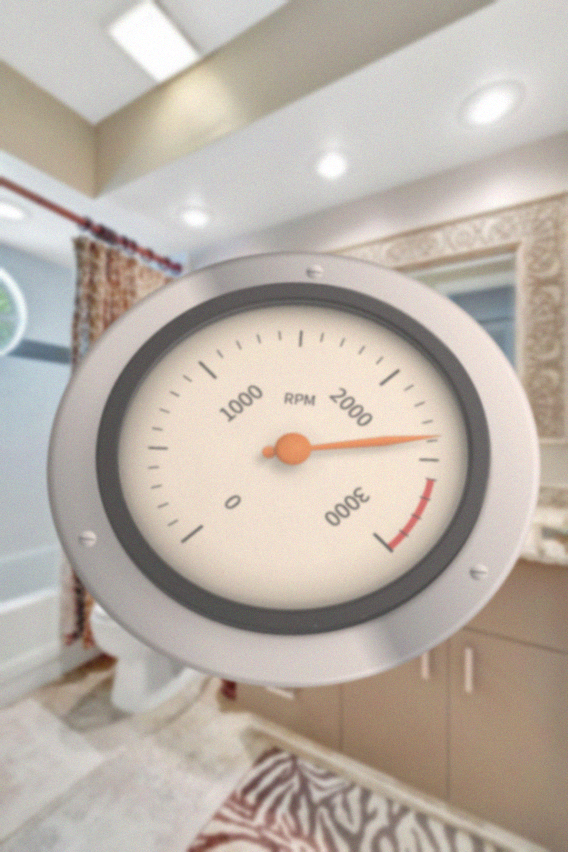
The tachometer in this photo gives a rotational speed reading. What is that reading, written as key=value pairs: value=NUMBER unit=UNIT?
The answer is value=2400 unit=rpm
